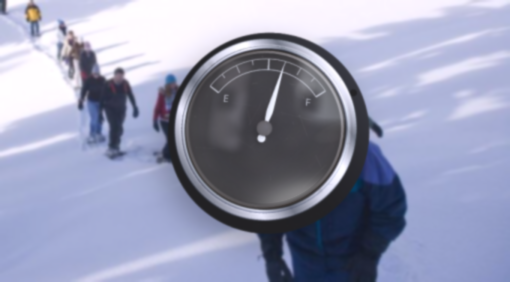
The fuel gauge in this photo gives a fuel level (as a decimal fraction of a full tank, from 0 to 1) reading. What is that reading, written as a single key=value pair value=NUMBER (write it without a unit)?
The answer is value=0.625
